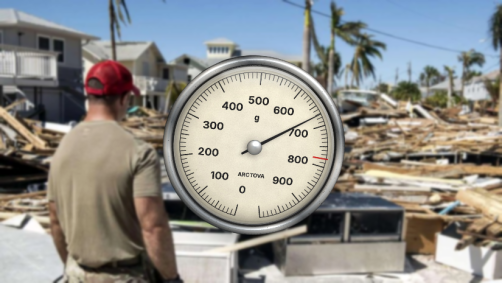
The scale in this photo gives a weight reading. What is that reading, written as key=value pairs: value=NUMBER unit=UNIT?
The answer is value=670 unit=g
